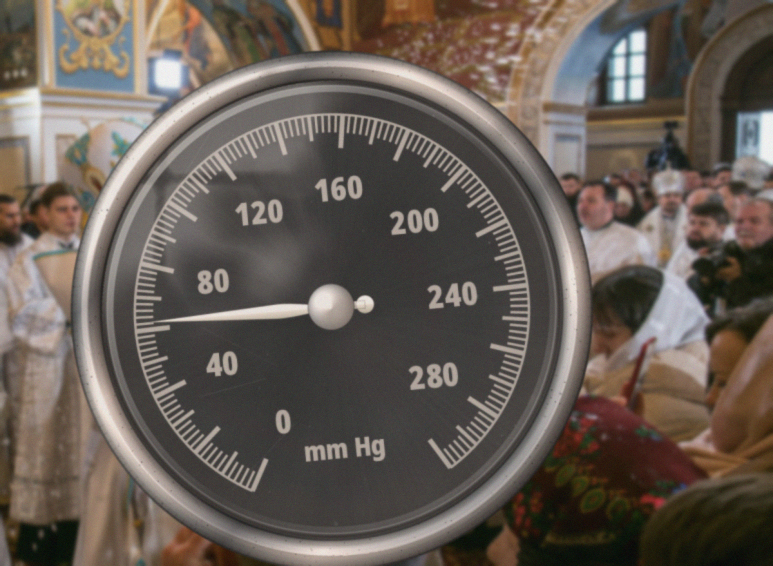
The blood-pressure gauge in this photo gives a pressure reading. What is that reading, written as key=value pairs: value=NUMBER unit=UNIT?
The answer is value=62 unit=mmHg
